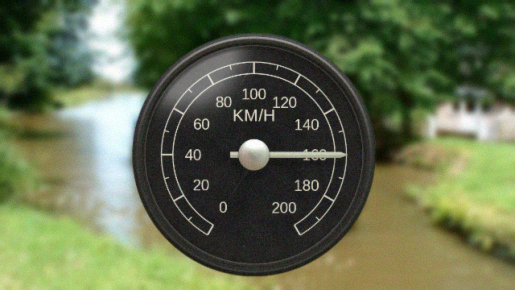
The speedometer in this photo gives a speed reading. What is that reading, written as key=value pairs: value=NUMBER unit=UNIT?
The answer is value=160 unit=km/h
